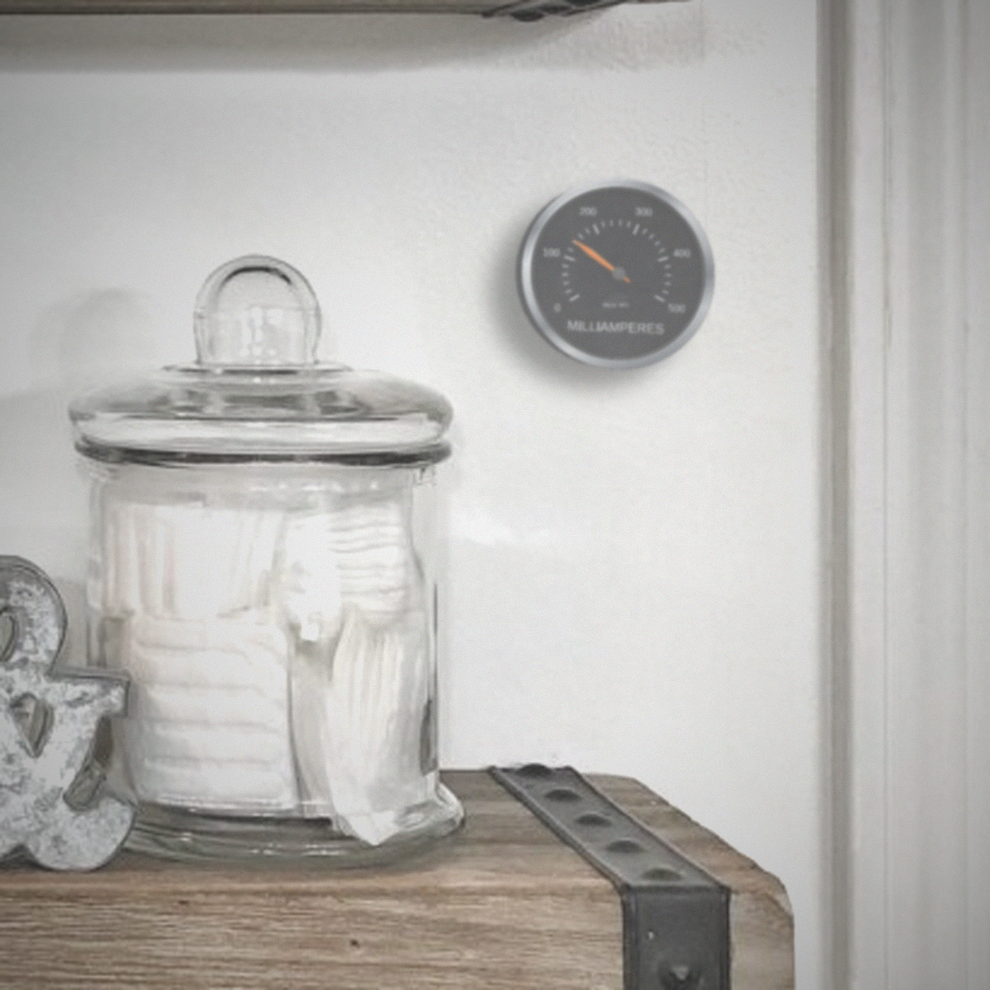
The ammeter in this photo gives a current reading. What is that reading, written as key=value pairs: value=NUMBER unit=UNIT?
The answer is value=140 unit=mA
